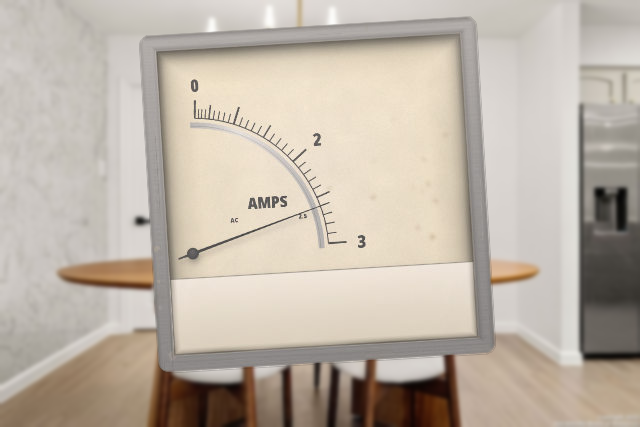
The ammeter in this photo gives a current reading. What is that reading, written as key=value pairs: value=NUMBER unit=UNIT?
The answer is value=2.6 unit=A
